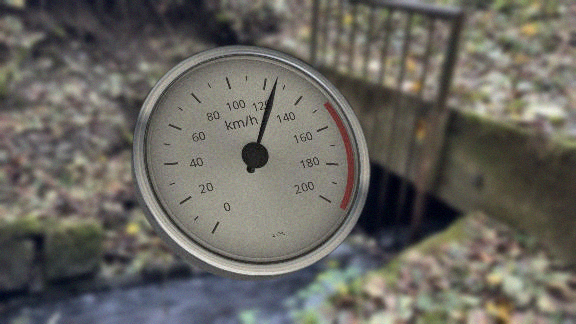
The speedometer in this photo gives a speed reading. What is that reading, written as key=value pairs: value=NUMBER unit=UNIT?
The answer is value=125 unit=km/h
